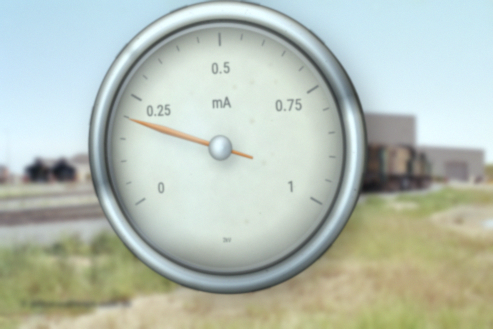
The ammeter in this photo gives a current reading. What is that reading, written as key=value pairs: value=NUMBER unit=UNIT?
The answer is value=0.2 unit=mA
